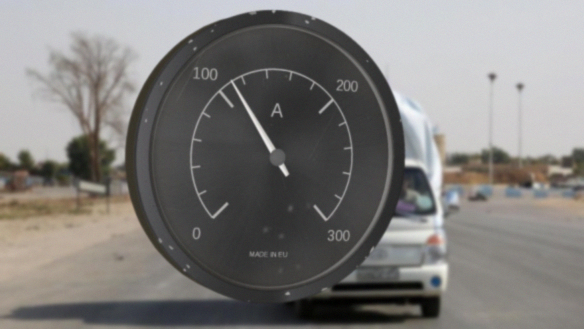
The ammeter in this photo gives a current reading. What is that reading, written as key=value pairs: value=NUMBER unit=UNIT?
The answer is value=110 unit=A
